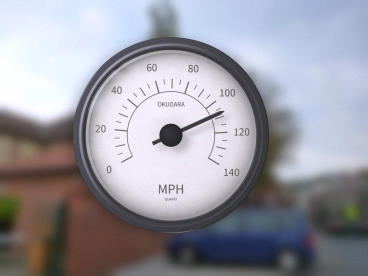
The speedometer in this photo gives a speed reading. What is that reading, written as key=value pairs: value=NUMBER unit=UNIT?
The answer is value=107.5 unit=mph
